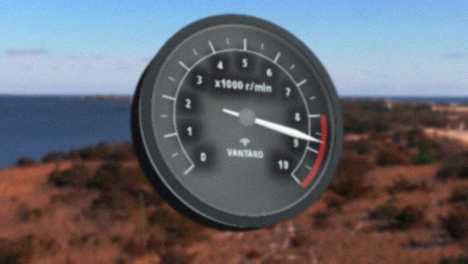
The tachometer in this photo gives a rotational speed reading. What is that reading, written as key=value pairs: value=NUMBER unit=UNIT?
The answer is value=8750 unit=rpm
